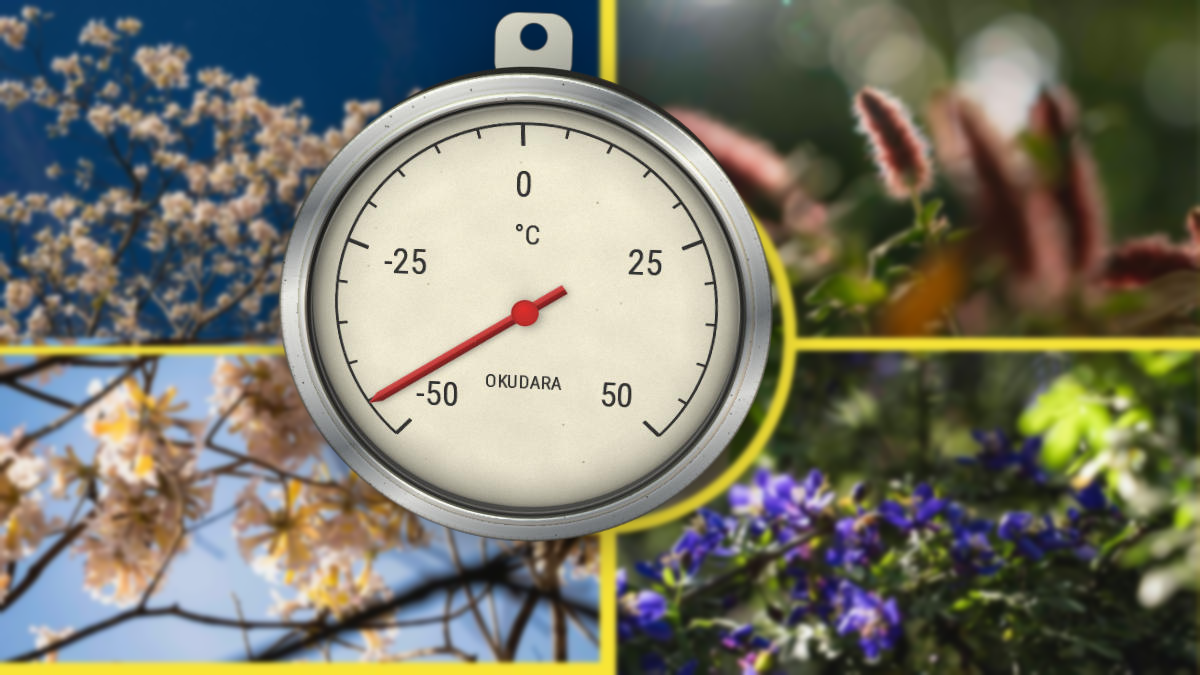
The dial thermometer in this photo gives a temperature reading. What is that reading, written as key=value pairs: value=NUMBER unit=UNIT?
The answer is value=-45 unit=°C
